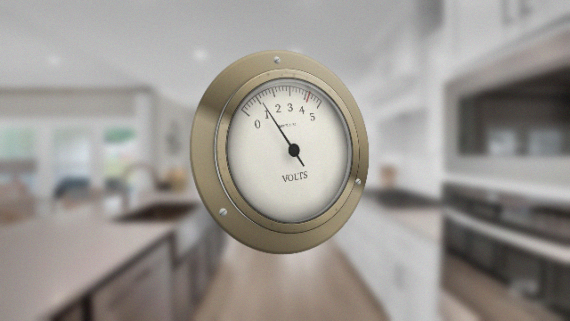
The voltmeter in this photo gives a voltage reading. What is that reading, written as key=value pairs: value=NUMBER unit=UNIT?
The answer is value=1 unit=V
